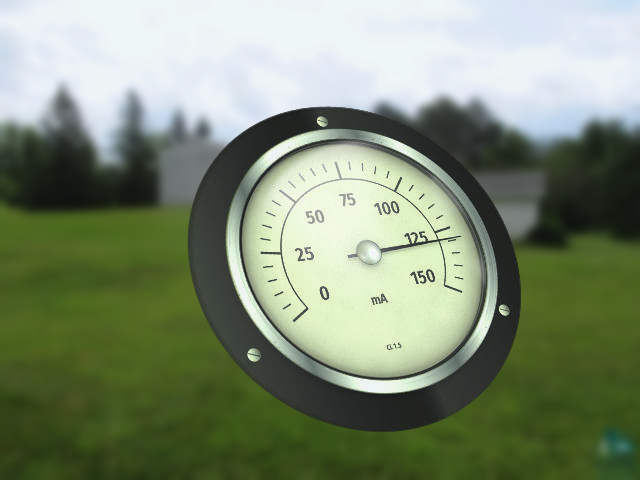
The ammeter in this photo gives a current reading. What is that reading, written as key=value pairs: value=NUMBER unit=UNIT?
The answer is value=130 unit=mA
